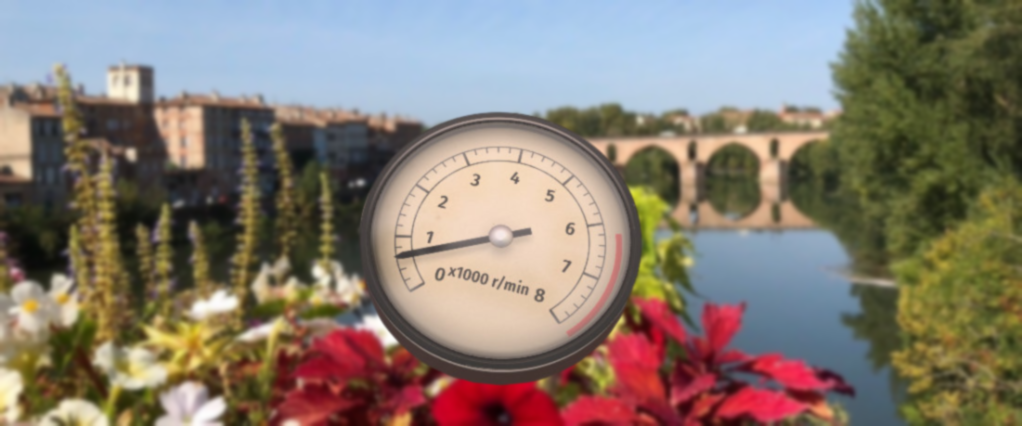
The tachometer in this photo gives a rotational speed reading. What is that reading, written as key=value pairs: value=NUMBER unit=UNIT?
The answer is value=600 unit=rpm
